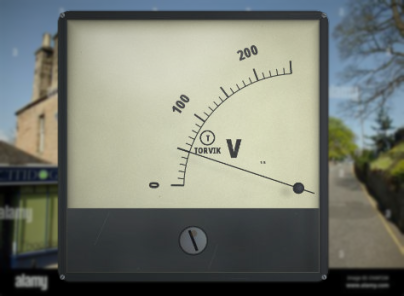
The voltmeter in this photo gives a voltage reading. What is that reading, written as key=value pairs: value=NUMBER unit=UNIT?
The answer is value=50 unit=V
